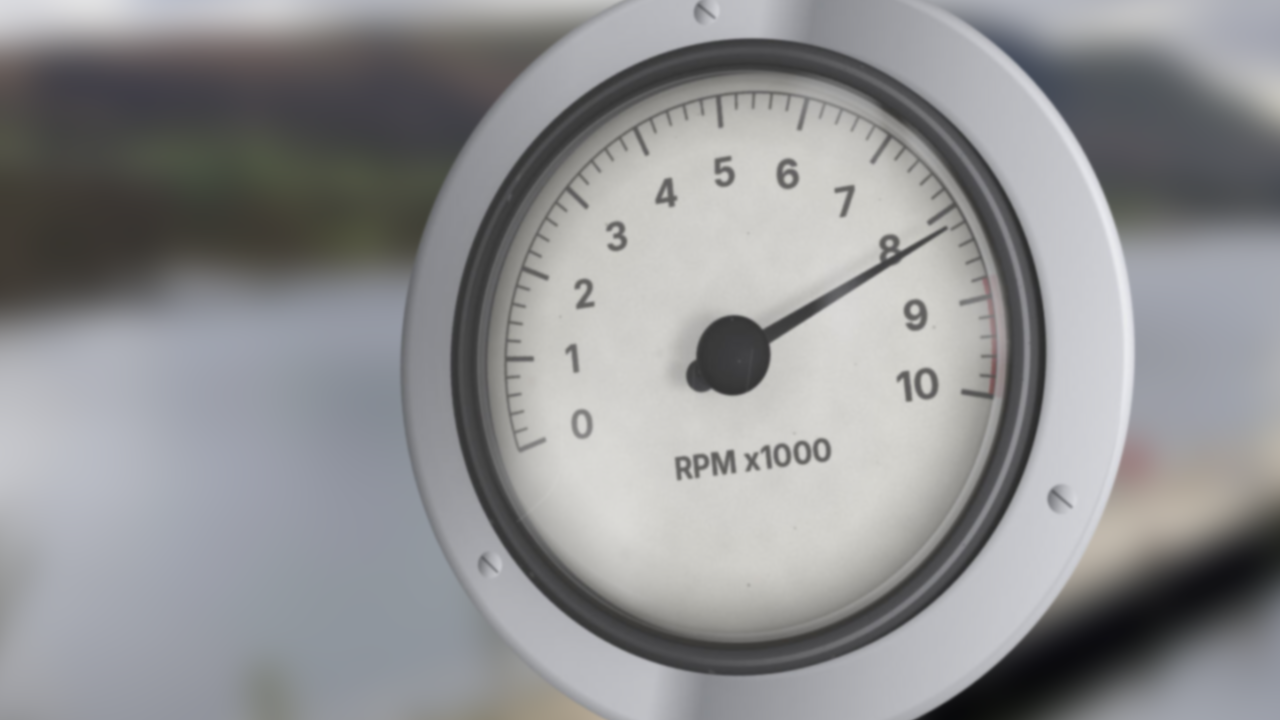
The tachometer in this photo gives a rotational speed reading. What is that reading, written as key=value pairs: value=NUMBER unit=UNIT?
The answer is value=8200 unit=rpm
